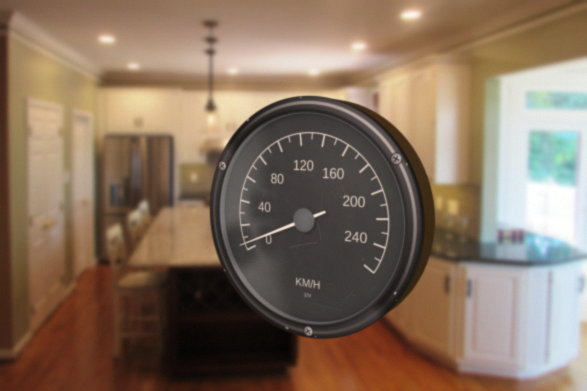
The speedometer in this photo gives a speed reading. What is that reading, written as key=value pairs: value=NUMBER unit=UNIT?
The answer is value=5 unit=km/h
